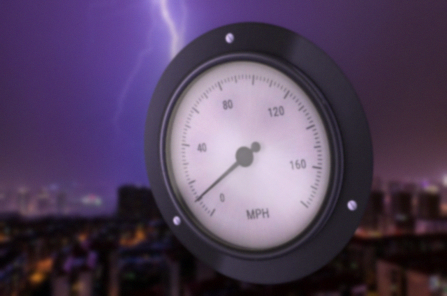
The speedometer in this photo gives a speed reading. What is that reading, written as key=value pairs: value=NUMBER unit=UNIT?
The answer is value=10 unit=mph
